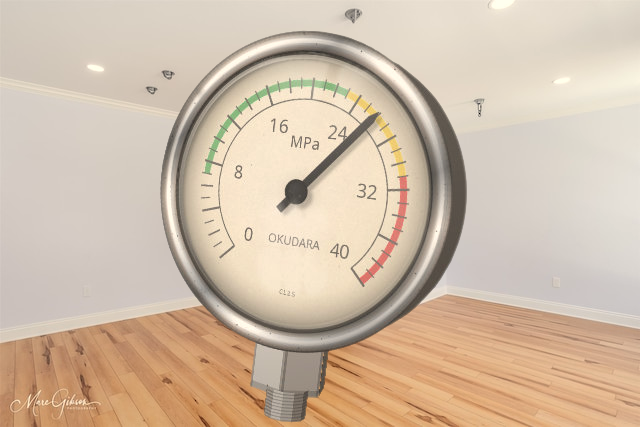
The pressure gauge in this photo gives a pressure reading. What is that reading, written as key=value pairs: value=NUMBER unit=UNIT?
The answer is value=26 unit=MPa
